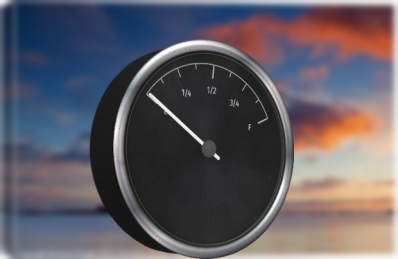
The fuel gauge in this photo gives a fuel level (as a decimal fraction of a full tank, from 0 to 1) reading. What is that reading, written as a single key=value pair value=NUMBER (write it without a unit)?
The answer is value=0
